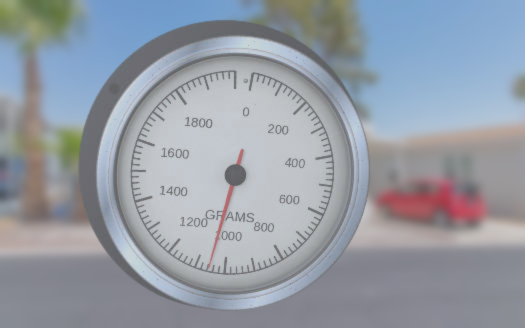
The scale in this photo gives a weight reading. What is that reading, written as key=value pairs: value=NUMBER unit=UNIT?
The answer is value=1060 unit=g
